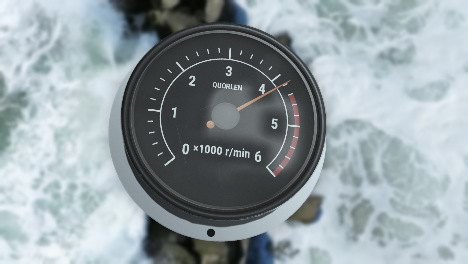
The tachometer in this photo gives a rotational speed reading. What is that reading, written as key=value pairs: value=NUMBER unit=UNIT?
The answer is value=4200 unit=rpm
